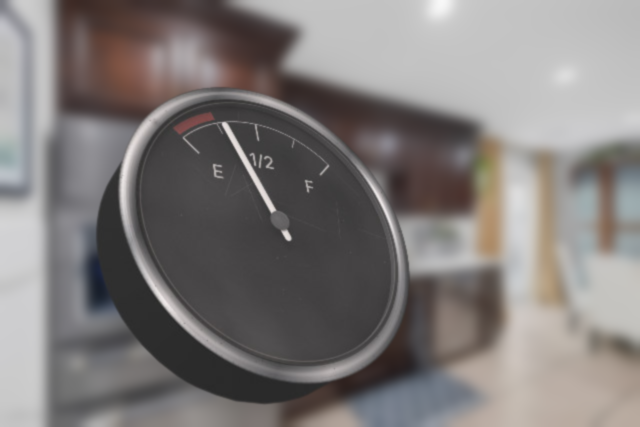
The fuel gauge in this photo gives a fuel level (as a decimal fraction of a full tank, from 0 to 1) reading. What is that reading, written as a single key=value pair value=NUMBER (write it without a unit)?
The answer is value=0.25
